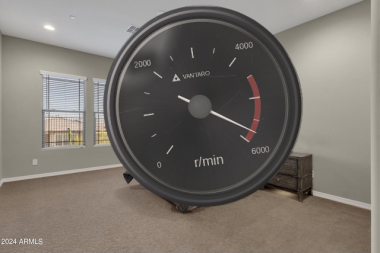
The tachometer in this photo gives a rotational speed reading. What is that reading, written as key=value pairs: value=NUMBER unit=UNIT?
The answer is value=5750 unit=rpm
